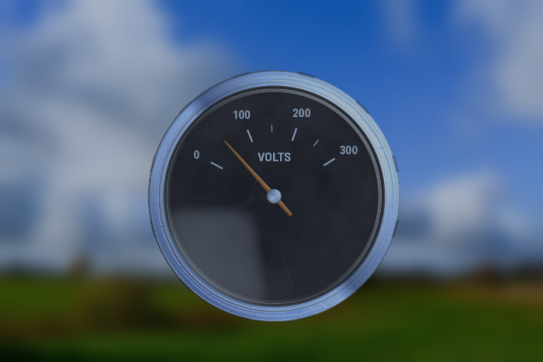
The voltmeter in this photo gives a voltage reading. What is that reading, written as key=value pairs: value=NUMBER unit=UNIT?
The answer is value=50 unit=V
